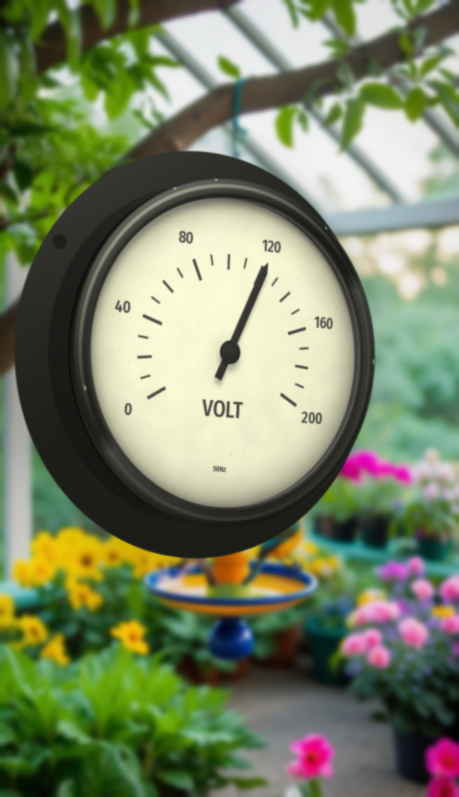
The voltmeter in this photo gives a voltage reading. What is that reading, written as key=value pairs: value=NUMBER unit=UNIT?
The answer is value=120 unit=V
